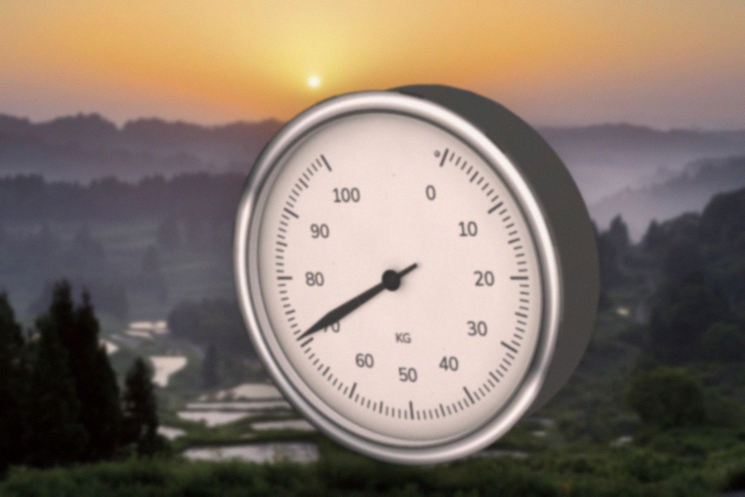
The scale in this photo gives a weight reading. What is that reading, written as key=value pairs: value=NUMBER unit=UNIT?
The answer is value=71 unit=kg
